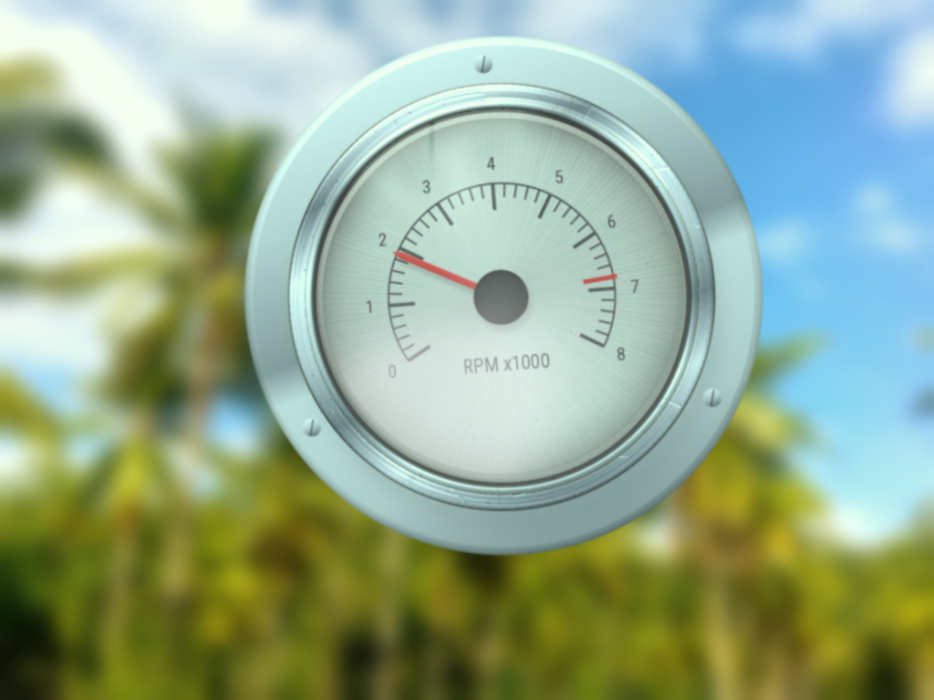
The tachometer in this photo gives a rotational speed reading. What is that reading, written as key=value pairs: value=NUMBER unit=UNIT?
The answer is value=1900 unit=rpm
